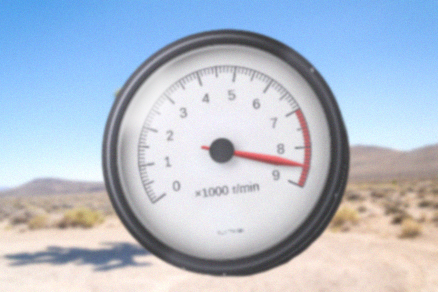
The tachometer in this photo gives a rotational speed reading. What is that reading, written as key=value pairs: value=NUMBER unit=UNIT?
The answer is value=8500 unit=rpm
